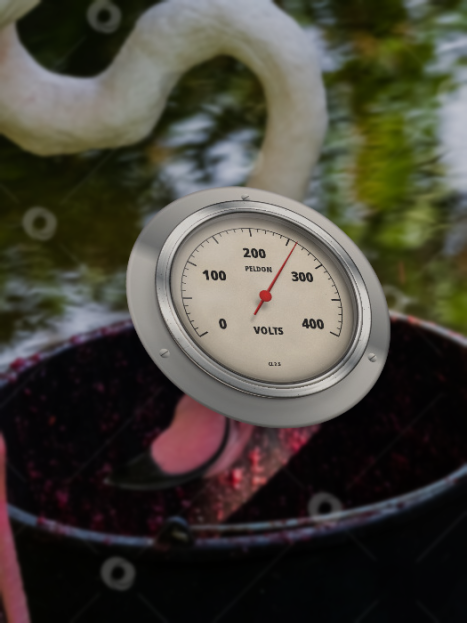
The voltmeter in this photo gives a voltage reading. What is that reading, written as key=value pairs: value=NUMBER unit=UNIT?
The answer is value=260 unit=V
